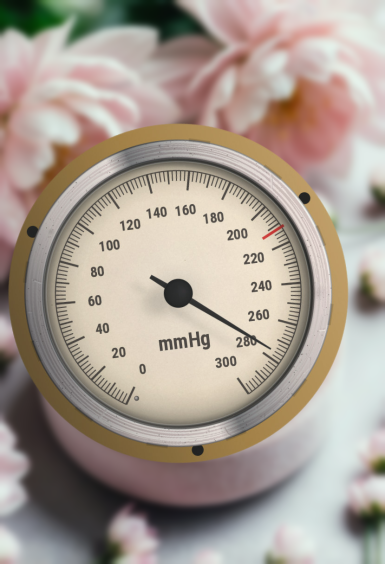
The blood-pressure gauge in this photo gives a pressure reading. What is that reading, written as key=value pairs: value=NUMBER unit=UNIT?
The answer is value=276 unit=mmHg
